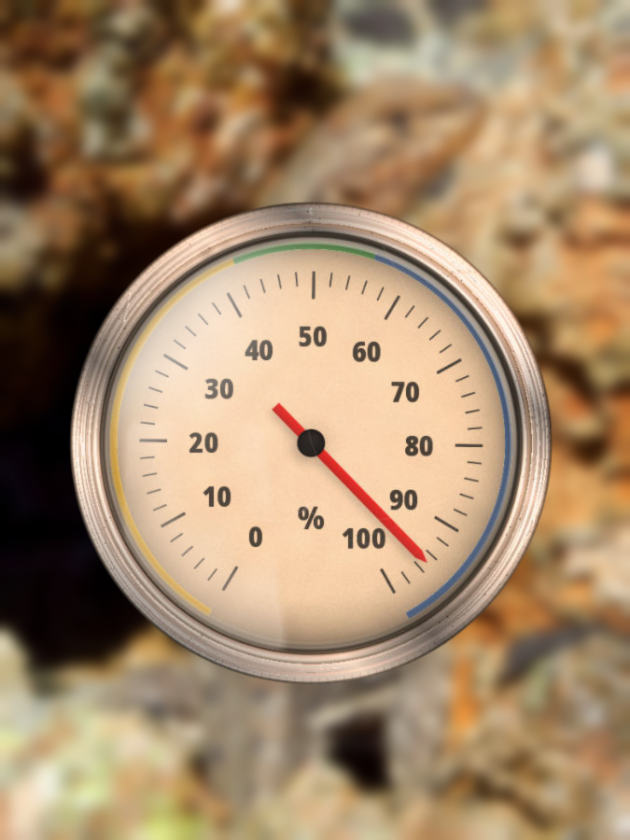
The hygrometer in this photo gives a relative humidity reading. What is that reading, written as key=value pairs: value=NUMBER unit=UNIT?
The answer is value=95 unit=%
